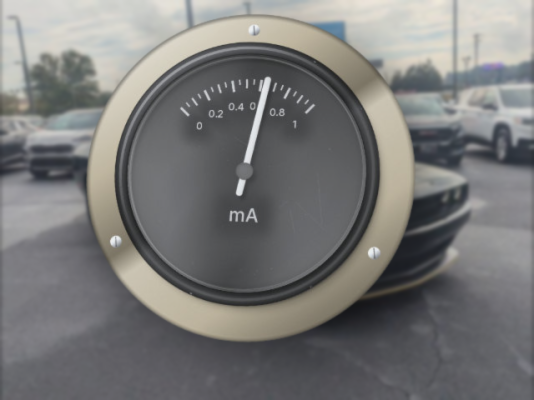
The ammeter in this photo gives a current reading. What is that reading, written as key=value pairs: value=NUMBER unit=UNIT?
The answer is value=0.65 unit=mA
